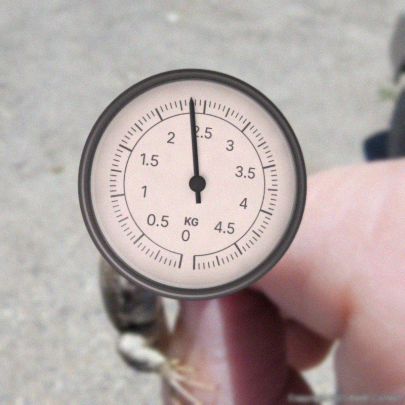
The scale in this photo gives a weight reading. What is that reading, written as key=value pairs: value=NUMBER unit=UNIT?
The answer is value=2.35 unit=kg
